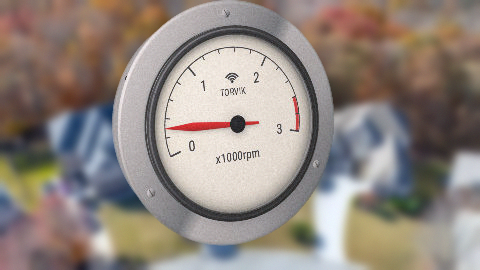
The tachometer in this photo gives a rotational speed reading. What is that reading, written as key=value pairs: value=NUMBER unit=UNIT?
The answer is value=300 unit=rpm
